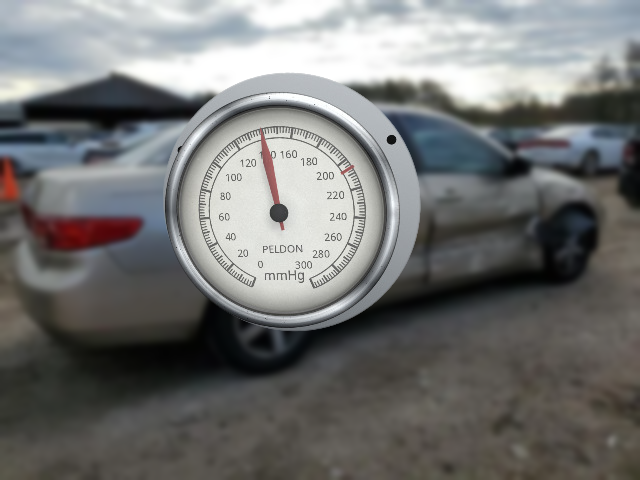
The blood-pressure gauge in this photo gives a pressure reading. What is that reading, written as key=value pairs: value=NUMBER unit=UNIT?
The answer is value=140 unit=mmHg
